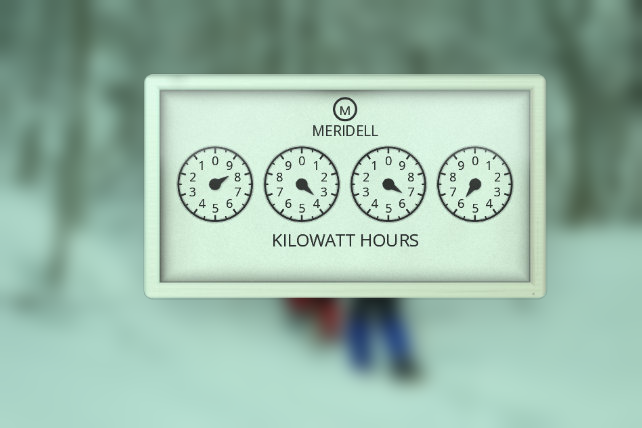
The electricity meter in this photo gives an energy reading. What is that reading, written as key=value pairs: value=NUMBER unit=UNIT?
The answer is value=8366 unit=kWh
